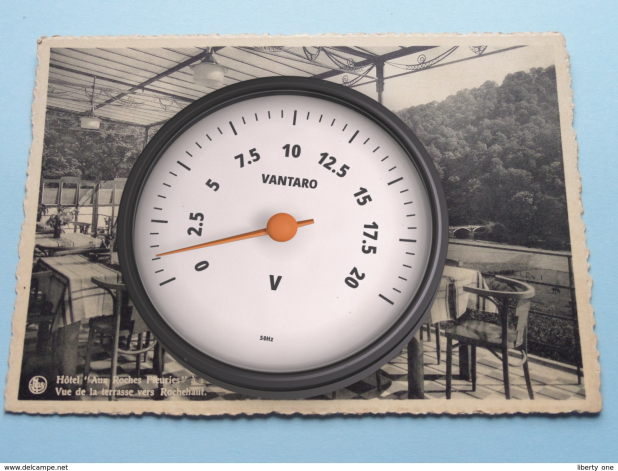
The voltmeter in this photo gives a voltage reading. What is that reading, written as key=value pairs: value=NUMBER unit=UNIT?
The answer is value=1 unit=V
